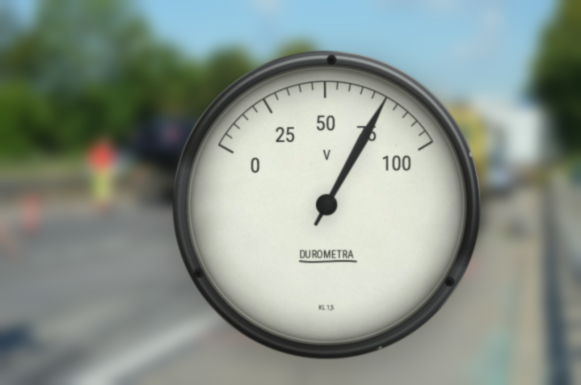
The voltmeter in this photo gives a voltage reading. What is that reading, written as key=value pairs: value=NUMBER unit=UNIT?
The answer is value=75 unit=V
